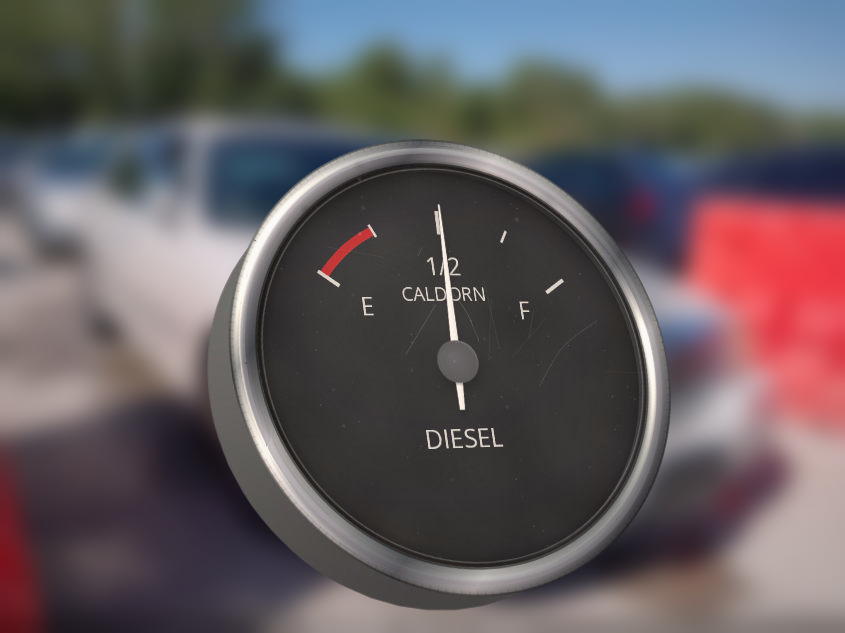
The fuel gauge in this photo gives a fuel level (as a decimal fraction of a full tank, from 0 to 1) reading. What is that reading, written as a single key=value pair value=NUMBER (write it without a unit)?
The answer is value=0.5
